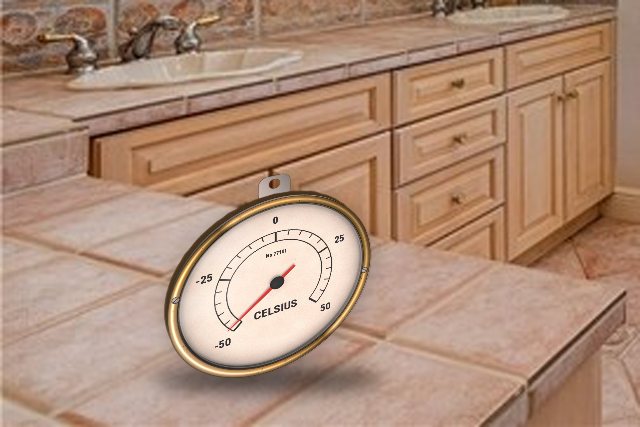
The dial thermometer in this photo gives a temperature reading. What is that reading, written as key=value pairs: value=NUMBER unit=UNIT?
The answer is value=-47.5 unit=°C
